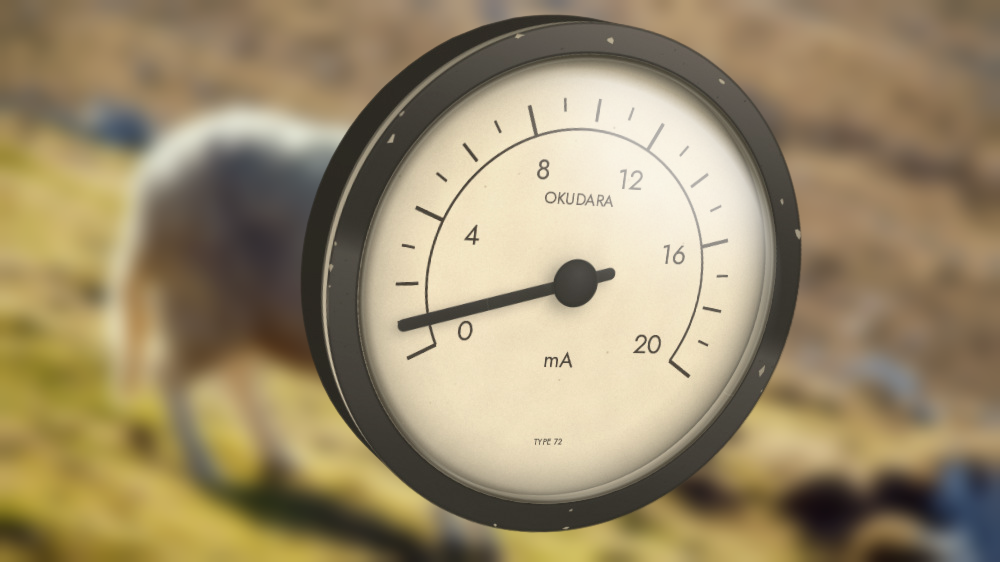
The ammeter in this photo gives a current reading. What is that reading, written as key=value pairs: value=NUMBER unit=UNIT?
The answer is value=1 unit=mA
